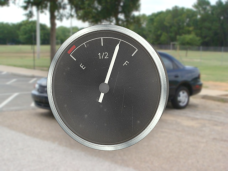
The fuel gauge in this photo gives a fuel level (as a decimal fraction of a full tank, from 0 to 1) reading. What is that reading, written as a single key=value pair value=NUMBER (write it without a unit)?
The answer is value=0.75
